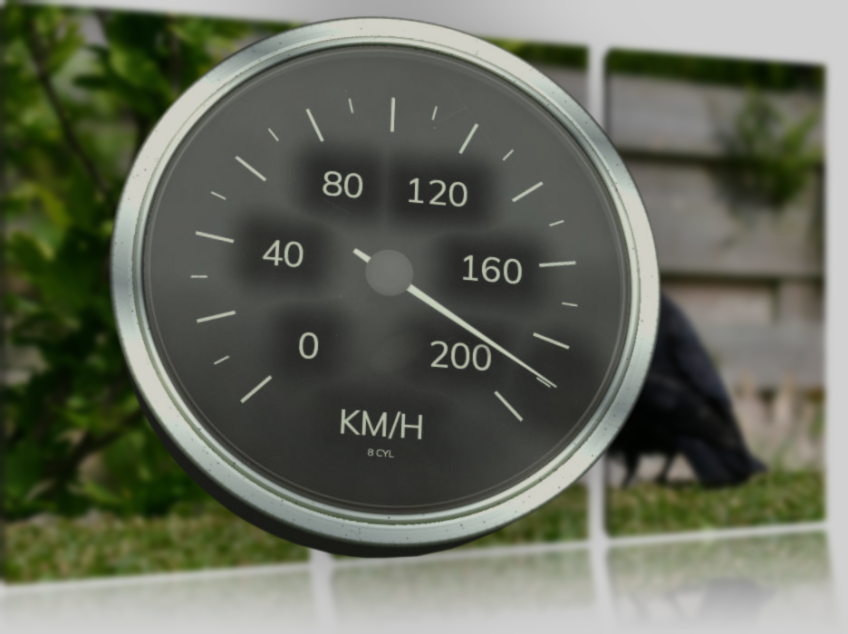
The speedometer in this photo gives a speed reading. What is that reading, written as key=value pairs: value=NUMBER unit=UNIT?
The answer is value=190 unit=km/h
